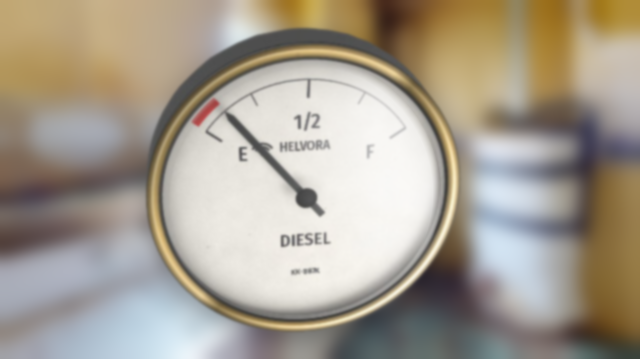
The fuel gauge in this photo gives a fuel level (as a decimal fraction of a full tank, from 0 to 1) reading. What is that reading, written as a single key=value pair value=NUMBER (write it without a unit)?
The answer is value=0.125
